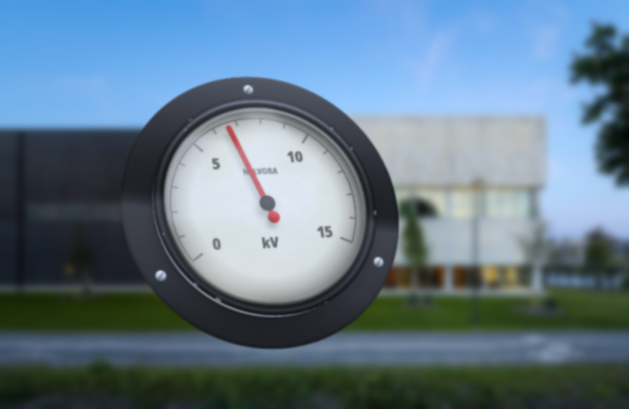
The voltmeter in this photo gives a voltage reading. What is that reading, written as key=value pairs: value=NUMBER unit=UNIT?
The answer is value=6.5 unit=kV
